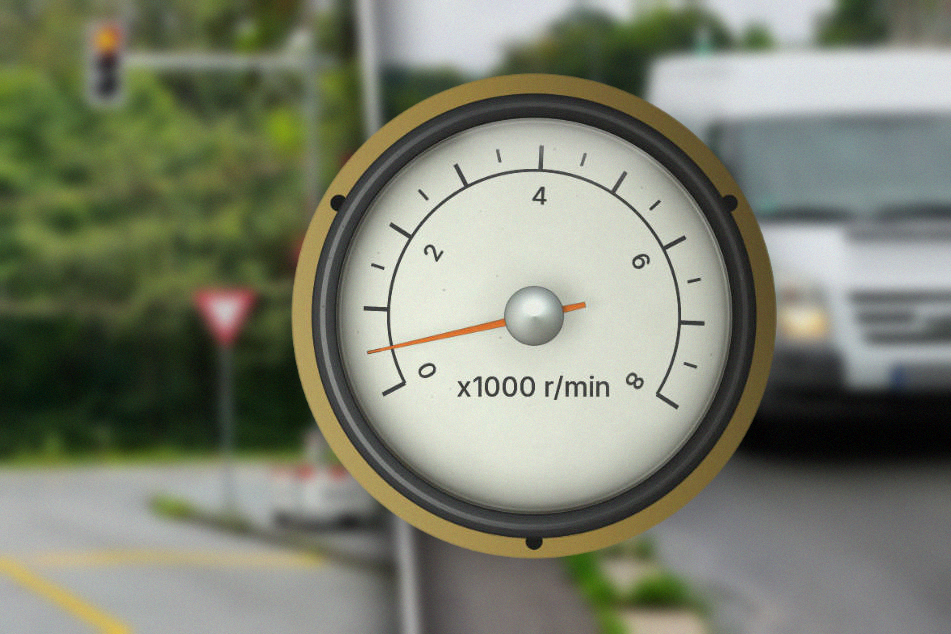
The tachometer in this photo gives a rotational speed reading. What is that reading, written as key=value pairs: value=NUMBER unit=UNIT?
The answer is value=500 unit=rpm
